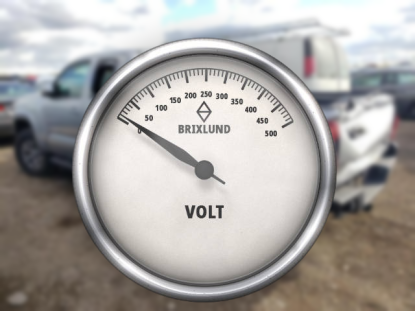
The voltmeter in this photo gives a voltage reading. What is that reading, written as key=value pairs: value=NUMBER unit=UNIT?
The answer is value=10 unit=V
